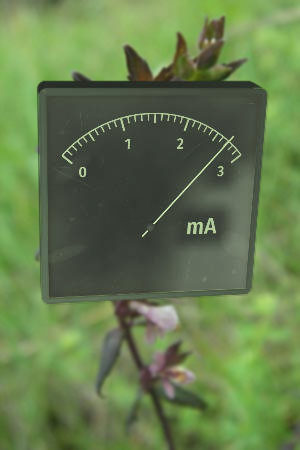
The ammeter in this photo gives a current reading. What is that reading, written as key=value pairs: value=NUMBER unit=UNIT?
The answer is value=2.7 unit=mA
